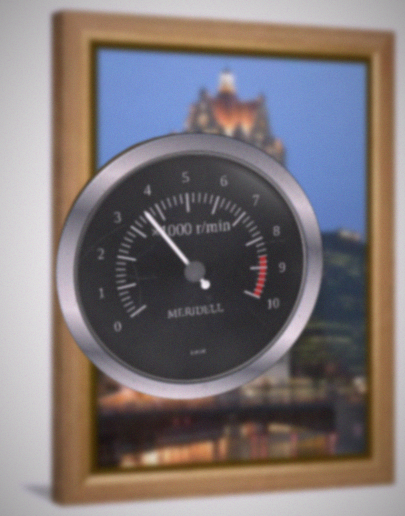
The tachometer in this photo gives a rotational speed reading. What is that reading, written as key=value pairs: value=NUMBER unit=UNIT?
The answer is value=3600 unit=rpm
